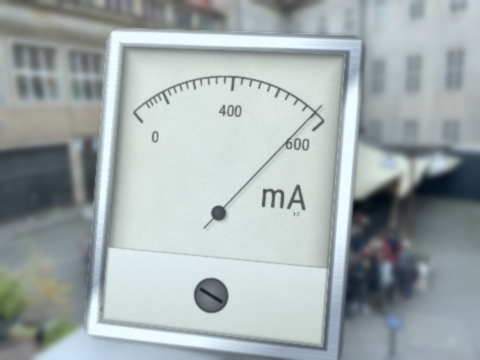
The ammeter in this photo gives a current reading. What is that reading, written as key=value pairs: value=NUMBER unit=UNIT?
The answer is value=580 unit=mA
